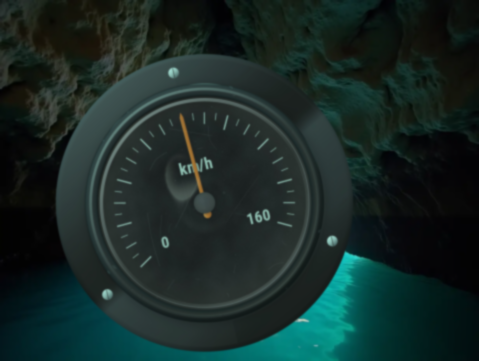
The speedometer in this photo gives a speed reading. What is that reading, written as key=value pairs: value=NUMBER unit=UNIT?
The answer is value=80 unit=km/h
